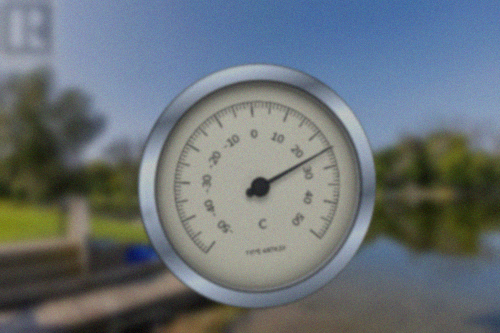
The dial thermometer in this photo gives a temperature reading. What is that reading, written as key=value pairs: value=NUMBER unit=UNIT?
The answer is value=25 unit=°C
